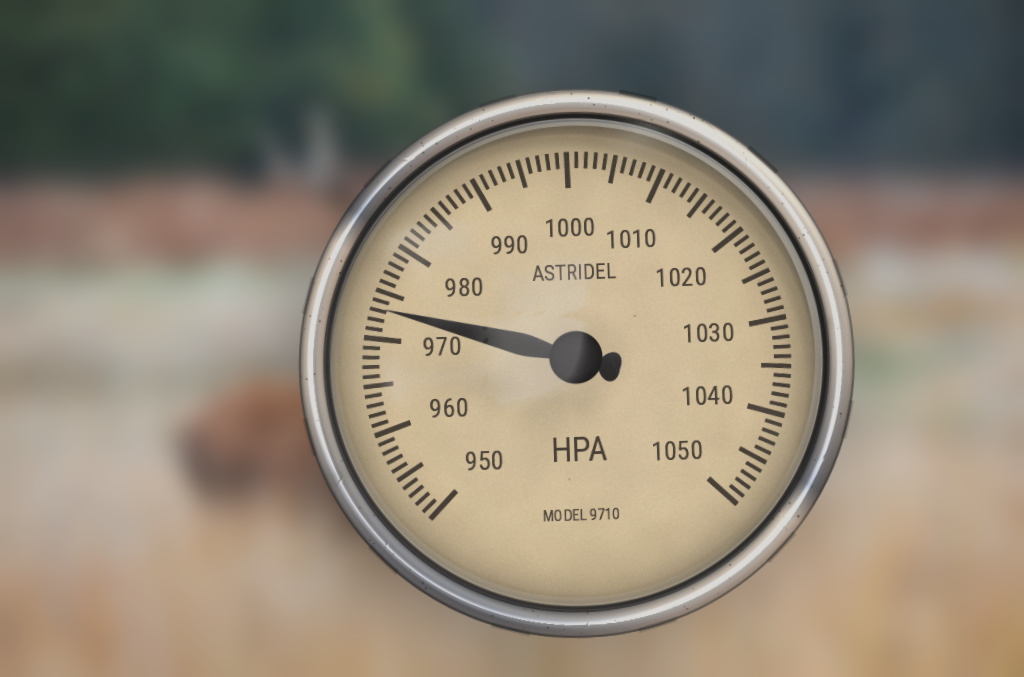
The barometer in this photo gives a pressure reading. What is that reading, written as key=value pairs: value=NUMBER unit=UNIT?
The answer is value=973 unit=hPa
